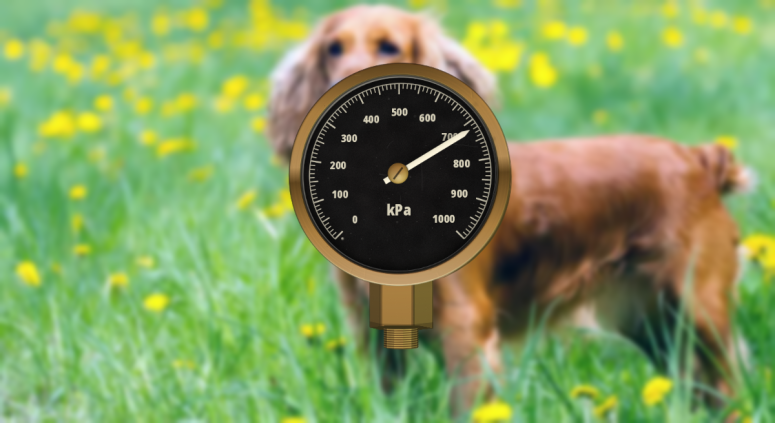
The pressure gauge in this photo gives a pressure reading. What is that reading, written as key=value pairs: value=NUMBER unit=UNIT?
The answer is value=720 unit=kPa
